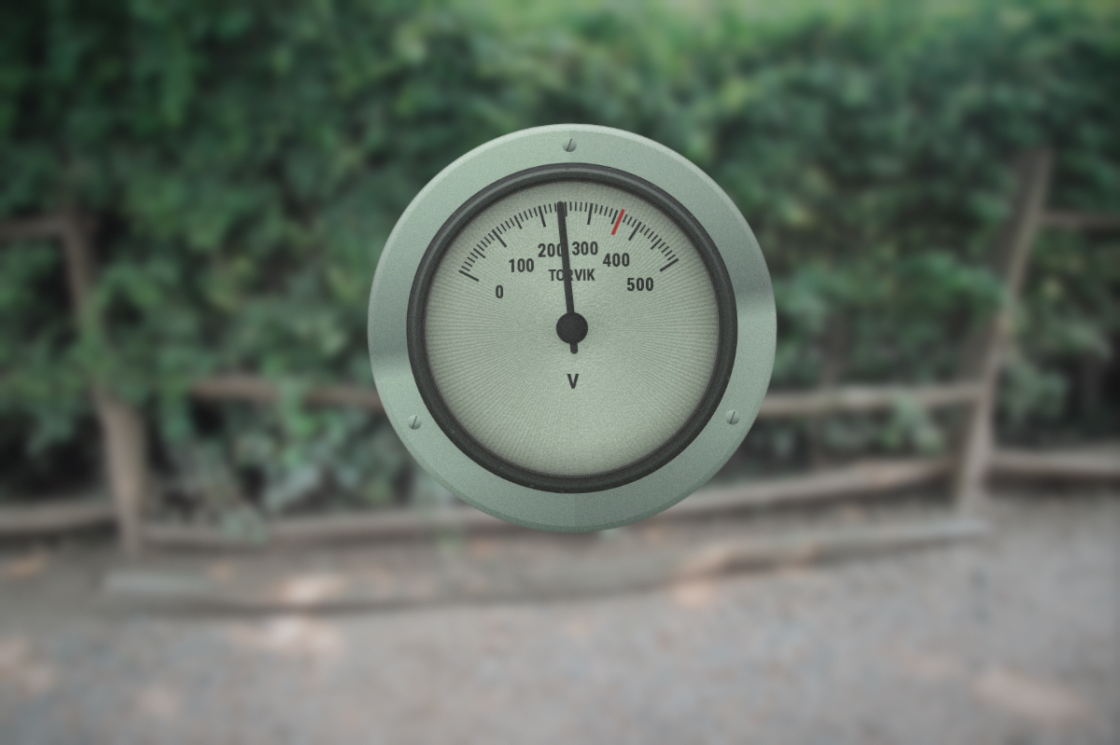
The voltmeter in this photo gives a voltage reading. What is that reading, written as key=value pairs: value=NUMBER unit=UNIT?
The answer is value=240 unit=V
